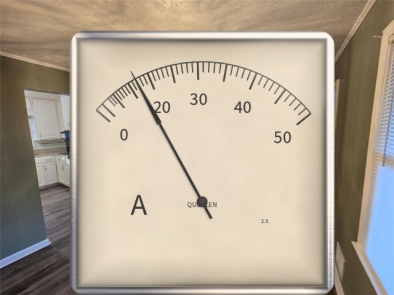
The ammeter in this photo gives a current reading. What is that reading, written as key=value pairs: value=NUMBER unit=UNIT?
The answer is value=17 unit=A
